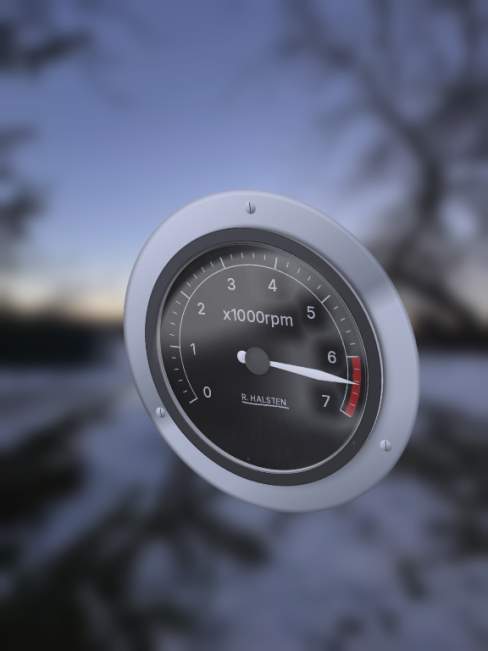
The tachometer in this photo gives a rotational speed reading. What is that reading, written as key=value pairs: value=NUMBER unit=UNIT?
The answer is value=6400 unit=rpm
